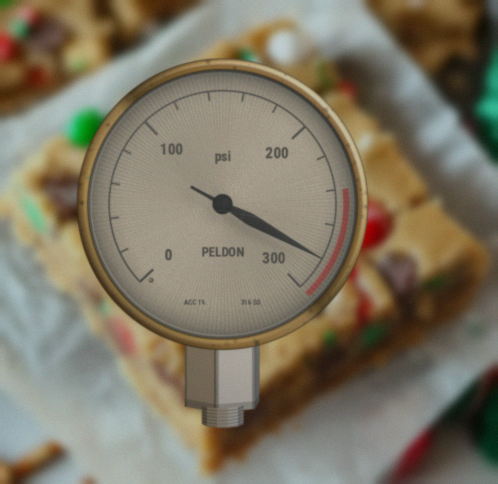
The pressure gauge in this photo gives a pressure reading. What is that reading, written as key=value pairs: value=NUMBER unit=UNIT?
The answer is value=280 unit=psi
